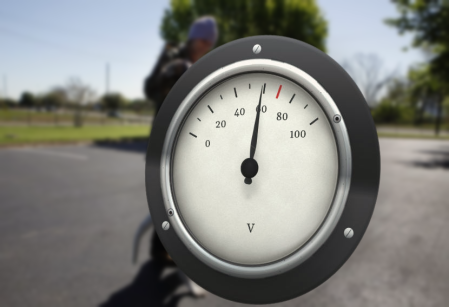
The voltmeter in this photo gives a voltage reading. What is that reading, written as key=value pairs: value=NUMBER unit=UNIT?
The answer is value=60 unit=V
